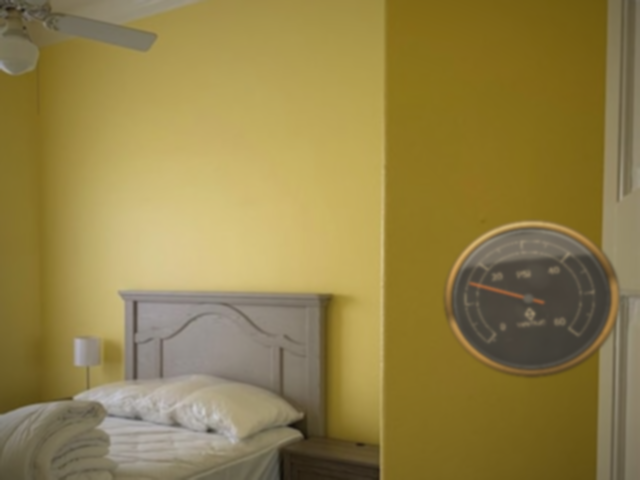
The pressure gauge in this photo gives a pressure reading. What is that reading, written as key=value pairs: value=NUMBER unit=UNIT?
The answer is value=15 unit=psi
